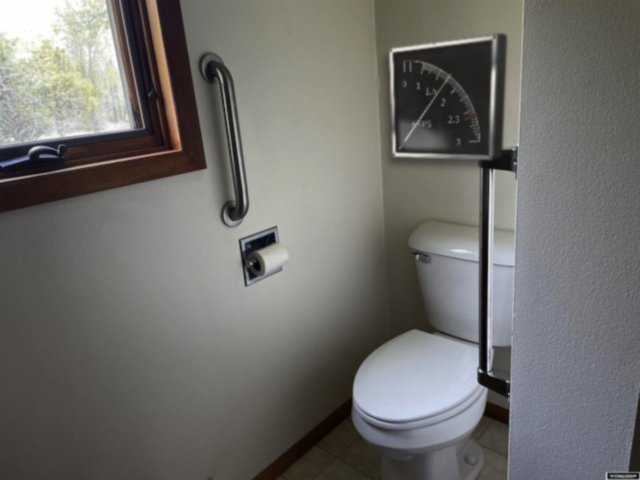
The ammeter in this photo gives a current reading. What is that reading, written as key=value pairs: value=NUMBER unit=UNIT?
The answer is value=1.75 unit=A
